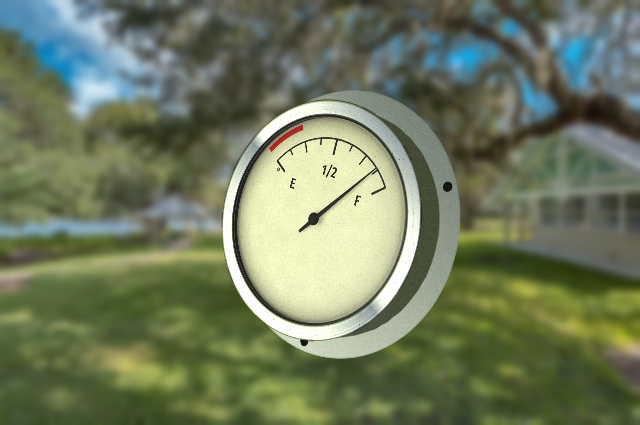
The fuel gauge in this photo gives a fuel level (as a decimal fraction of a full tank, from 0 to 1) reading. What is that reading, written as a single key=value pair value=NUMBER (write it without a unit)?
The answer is value=0.875
